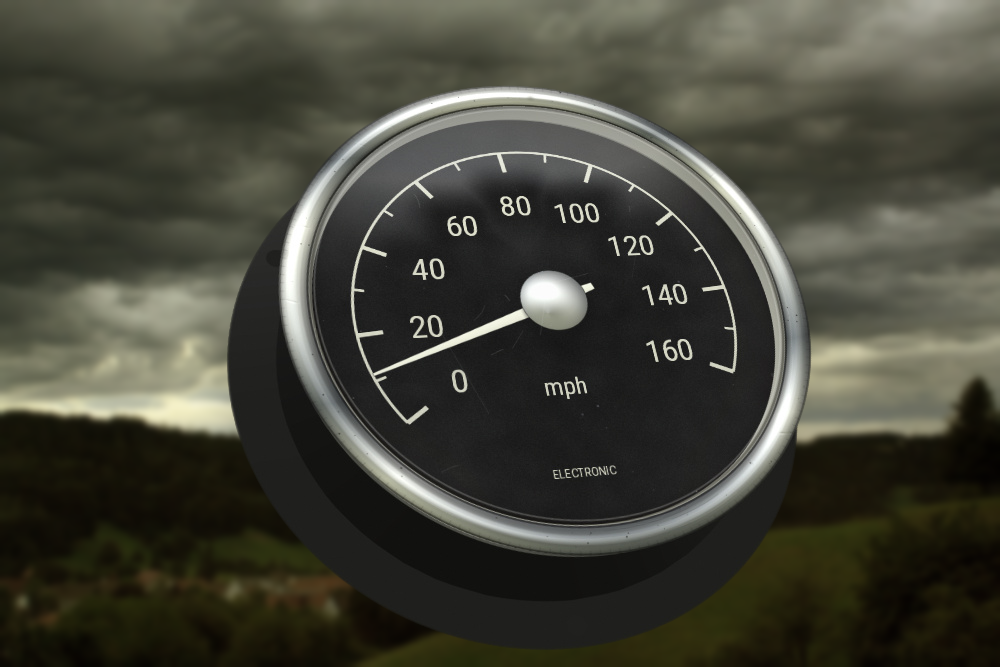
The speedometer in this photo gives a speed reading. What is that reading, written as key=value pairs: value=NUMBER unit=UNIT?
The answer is value=10 unit=mph
